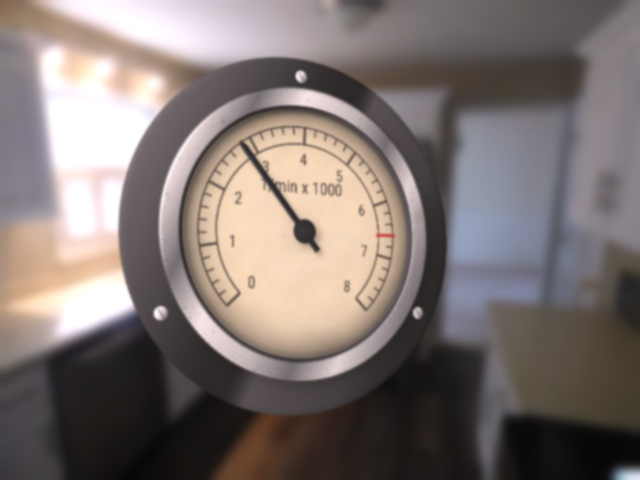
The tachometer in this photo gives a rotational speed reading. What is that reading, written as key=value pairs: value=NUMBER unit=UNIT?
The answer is value=2800 unit=rpm
